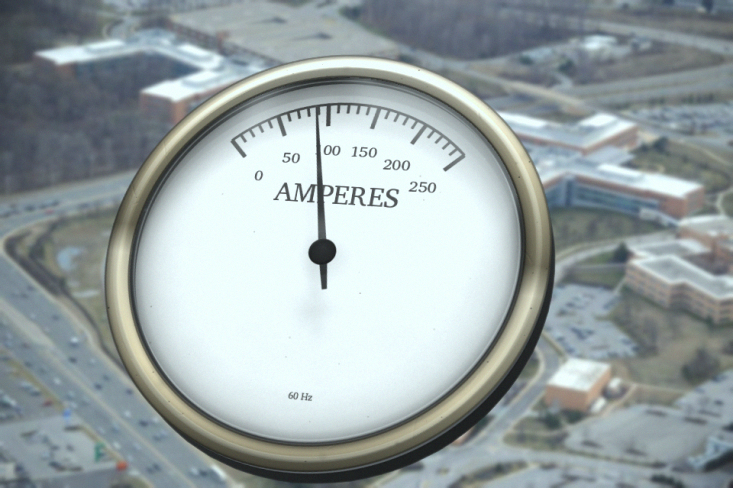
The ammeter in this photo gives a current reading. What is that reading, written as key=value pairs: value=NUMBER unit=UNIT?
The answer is value=90 unit=A
